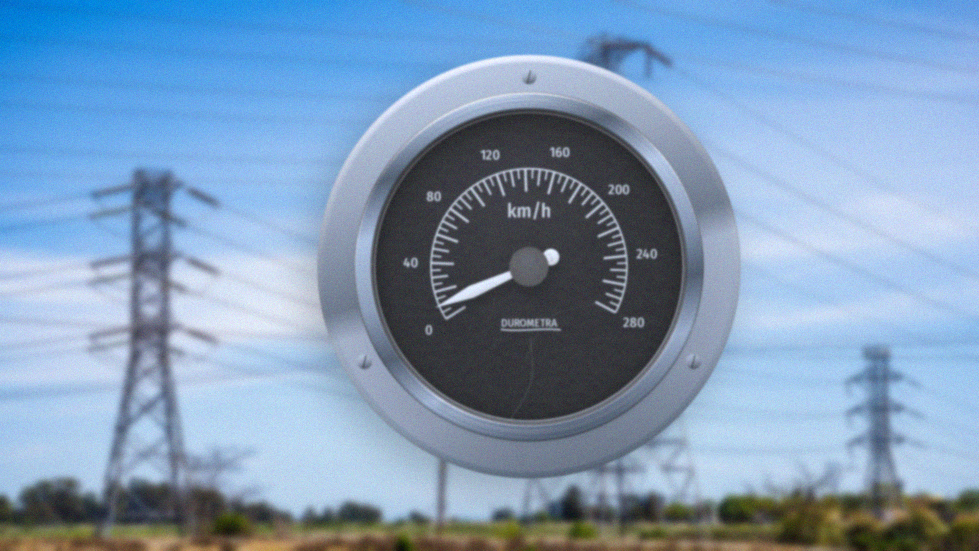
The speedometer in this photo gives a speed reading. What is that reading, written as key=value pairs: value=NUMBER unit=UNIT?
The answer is value=10 unit=km/h
